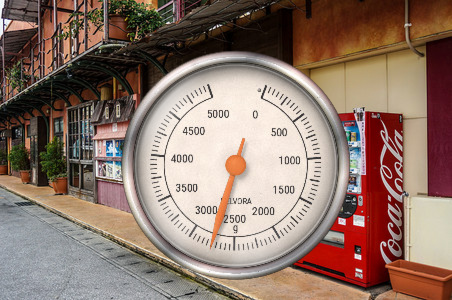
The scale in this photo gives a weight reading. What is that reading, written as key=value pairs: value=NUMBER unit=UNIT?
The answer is value=2750 unit=g
